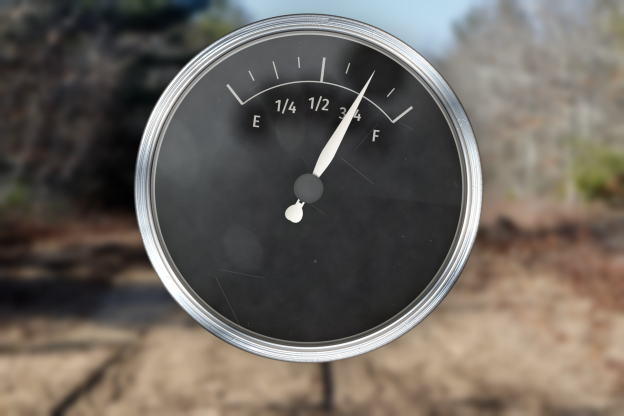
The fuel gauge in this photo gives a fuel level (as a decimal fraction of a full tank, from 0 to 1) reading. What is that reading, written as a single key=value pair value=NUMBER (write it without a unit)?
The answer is value=0.75
